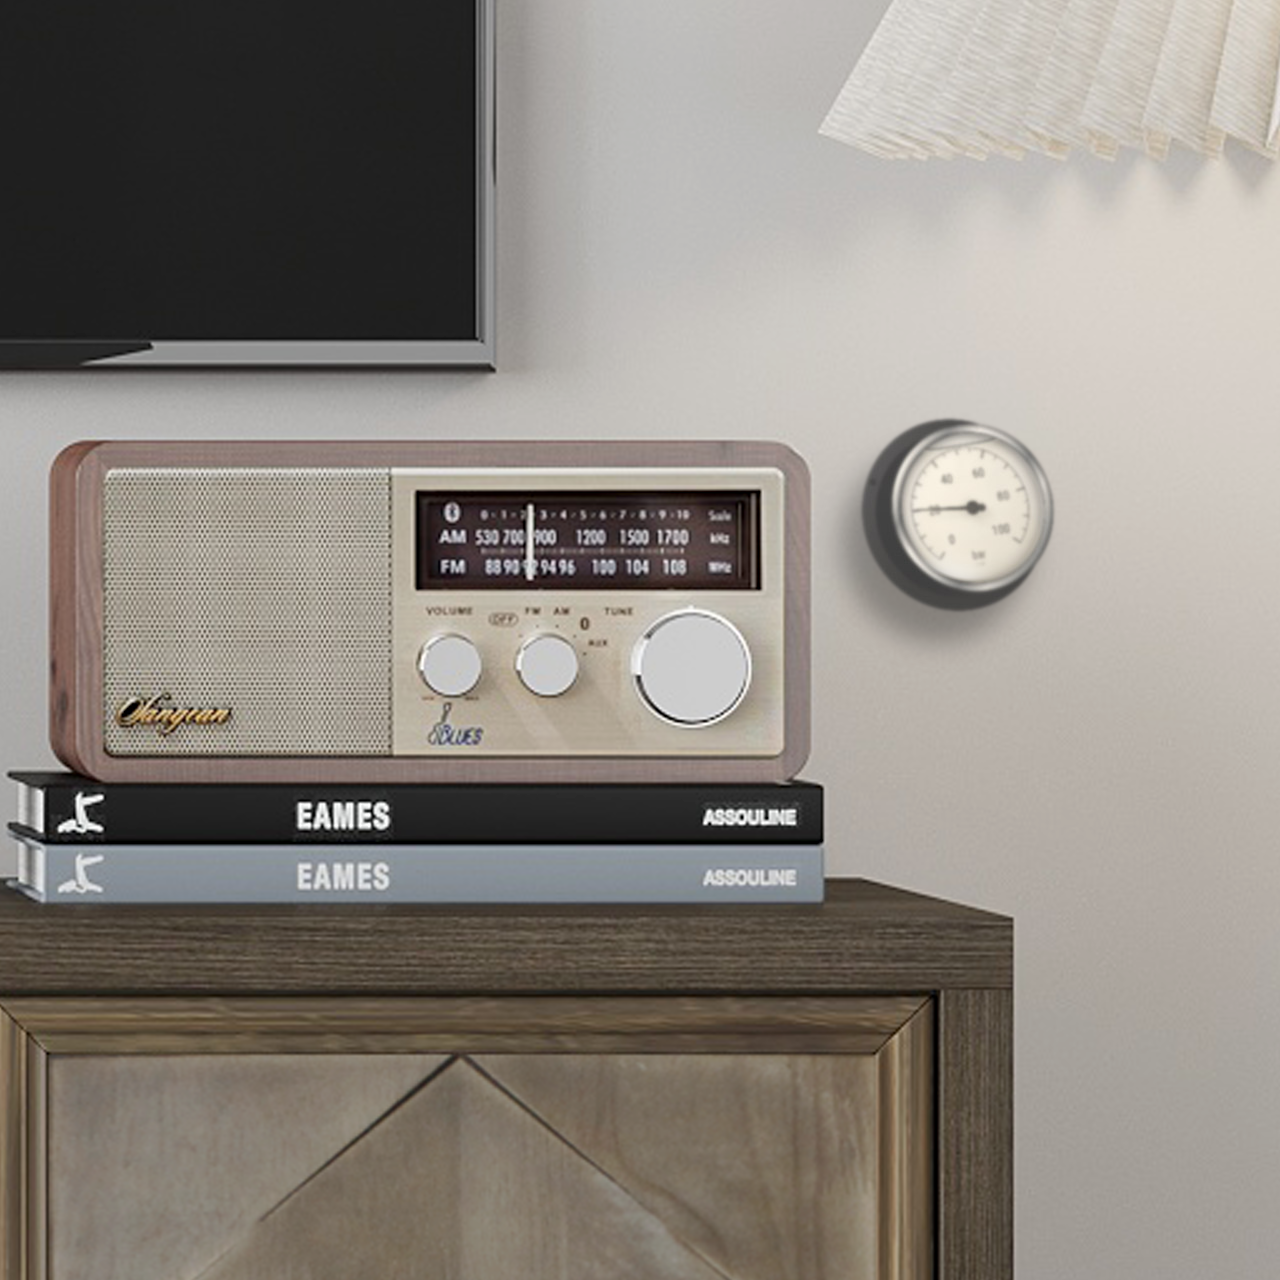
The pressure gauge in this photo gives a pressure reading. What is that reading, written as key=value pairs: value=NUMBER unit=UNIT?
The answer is value=20 unit=bar
